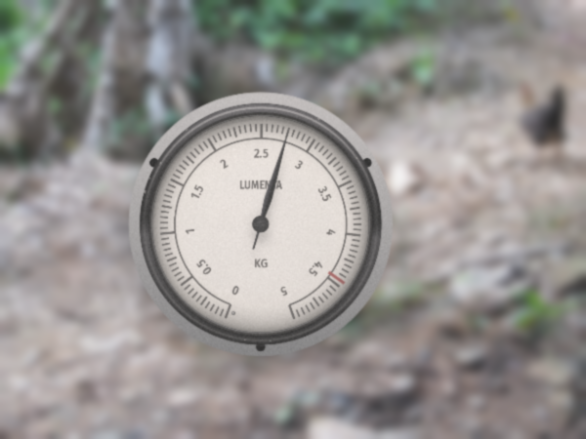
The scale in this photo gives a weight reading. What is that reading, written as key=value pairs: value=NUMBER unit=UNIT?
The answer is value=2.75 unit=kg
